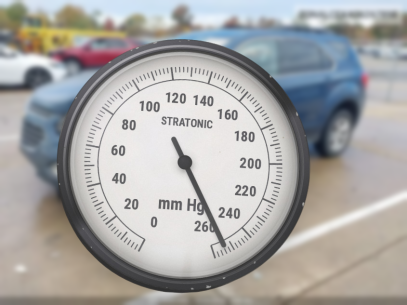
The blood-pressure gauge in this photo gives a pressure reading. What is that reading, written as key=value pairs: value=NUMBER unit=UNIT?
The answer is value=254 unit=mmHg
